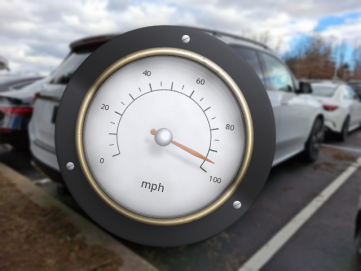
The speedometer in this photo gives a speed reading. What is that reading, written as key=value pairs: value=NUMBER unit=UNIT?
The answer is value=95 unit=mph
